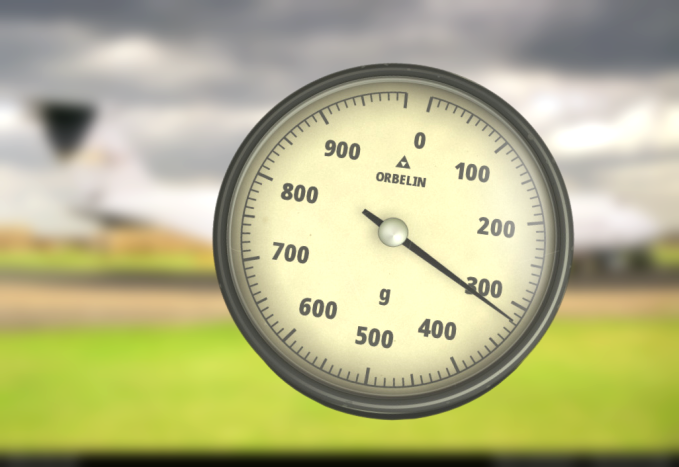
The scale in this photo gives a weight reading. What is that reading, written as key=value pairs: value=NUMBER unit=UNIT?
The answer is value=320 unit=g
